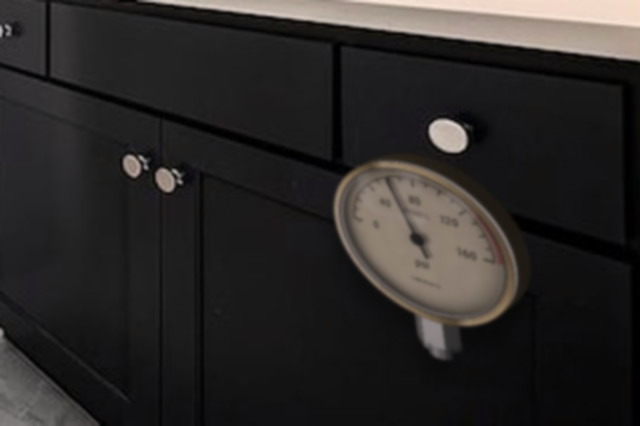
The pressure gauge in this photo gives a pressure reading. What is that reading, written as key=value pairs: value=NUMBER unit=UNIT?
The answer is value=60 unit=psi
